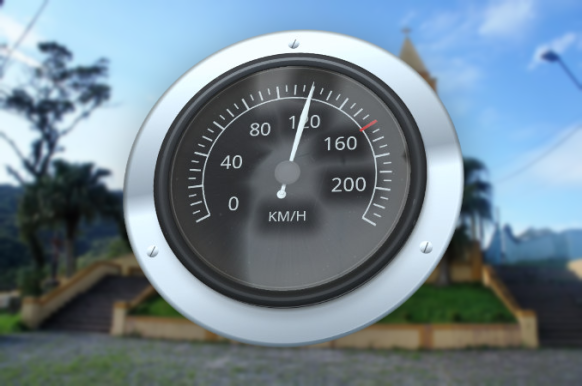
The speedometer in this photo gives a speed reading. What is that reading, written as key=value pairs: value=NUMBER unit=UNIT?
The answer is value=120 unit=km/h
